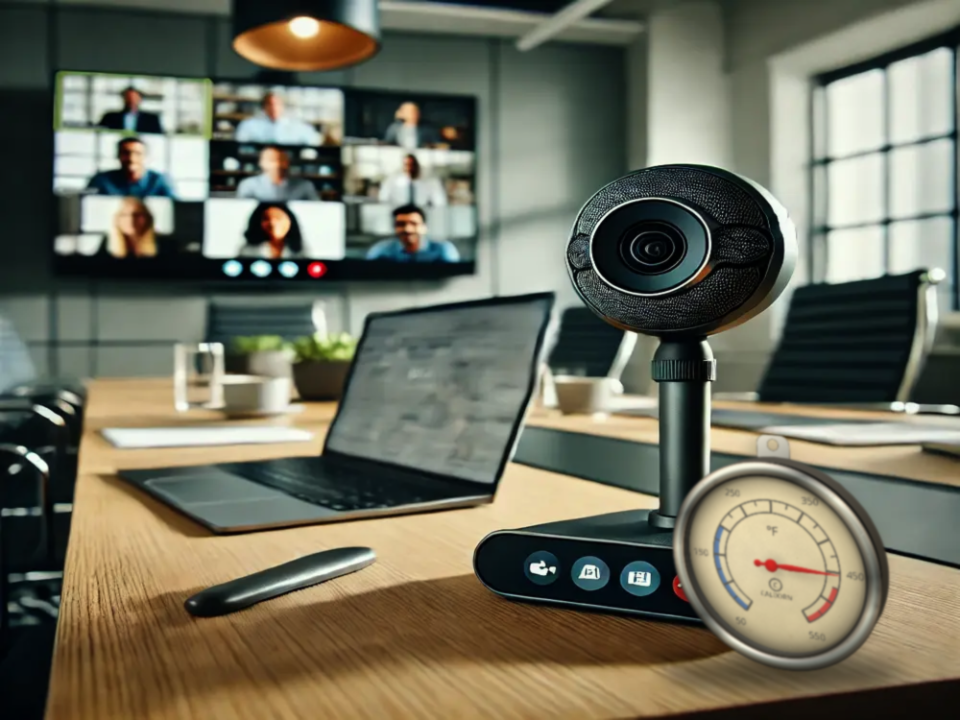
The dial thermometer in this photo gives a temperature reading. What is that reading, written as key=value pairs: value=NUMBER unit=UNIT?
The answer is value=450 unit=°F
